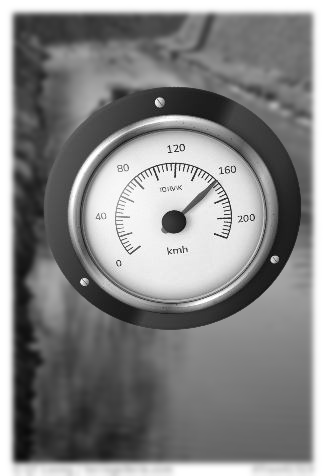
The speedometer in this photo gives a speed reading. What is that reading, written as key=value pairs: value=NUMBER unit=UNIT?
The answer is value=160 unit=km/h
